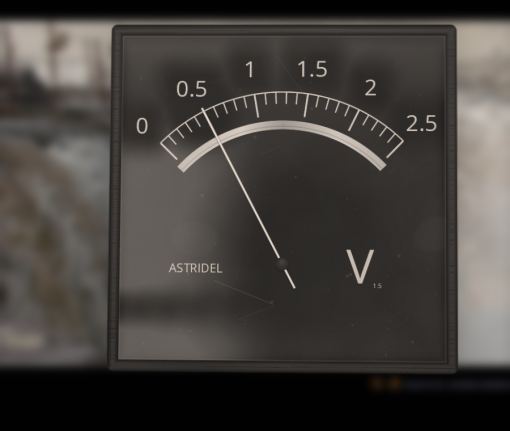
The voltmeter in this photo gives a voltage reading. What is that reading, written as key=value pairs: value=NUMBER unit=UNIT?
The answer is value=0.5 unit=V
